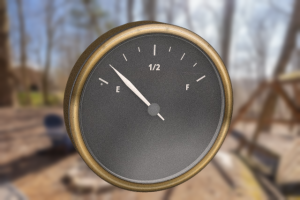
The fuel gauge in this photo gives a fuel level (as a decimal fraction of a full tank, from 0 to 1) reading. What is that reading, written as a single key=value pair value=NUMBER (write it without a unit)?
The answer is value=0.125
